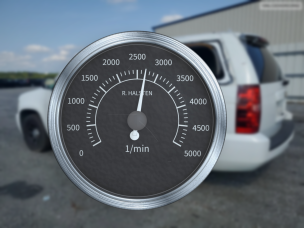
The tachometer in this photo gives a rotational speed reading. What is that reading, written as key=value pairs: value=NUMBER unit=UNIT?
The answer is value=2700 unit=rpm
